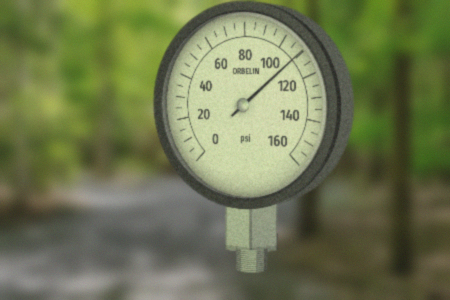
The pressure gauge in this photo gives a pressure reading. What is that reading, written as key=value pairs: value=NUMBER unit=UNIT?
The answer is value=110 unit=psi
